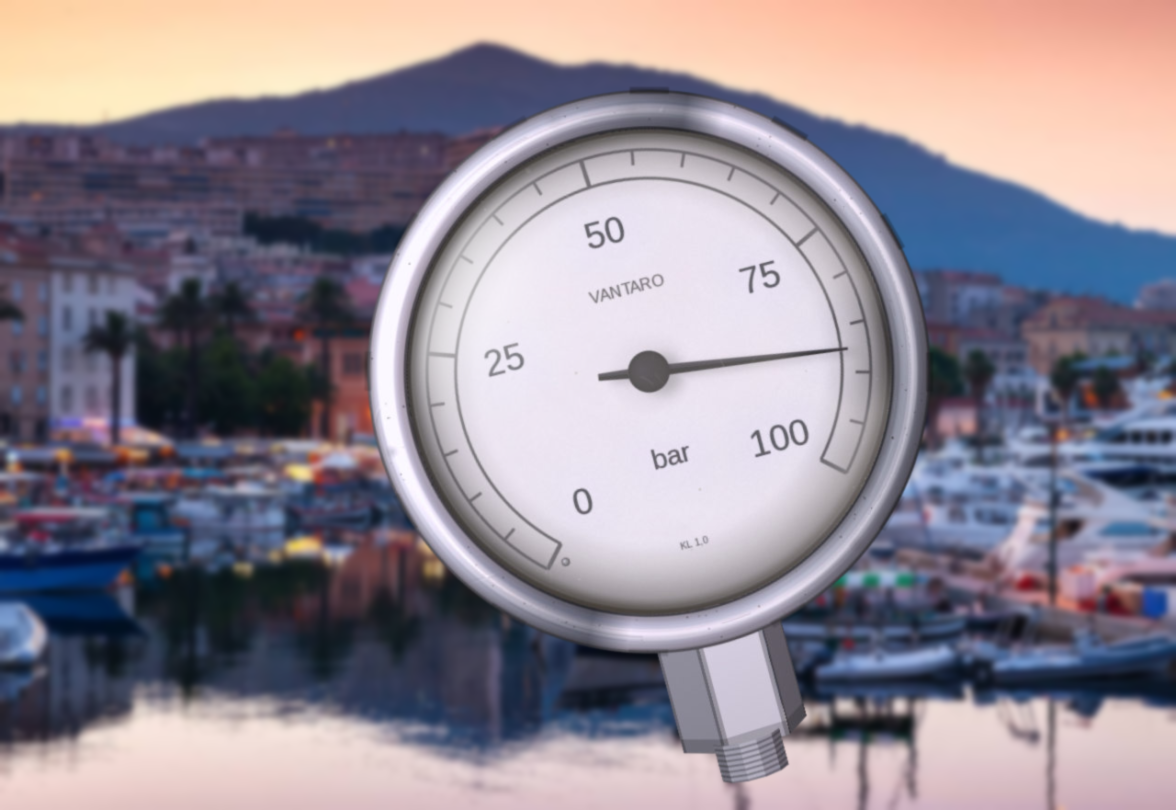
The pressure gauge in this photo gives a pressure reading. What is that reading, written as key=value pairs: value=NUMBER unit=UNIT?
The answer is value=87.5 unit=bar
